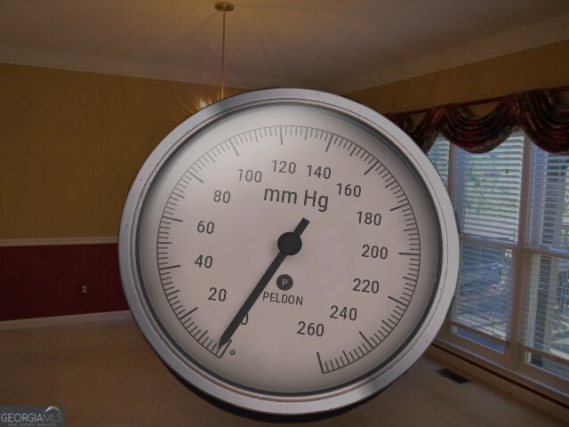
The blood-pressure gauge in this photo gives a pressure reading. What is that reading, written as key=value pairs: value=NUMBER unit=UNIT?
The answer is value=2 unit=mmHg
